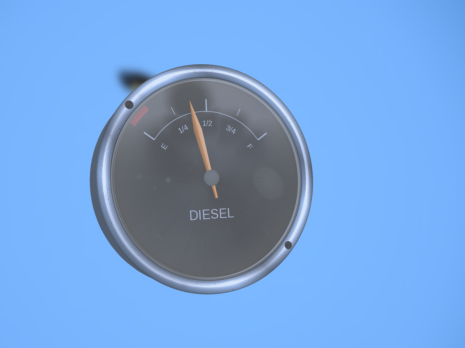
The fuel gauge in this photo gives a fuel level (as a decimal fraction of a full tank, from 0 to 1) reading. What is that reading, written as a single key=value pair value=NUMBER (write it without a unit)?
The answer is value=0.375
